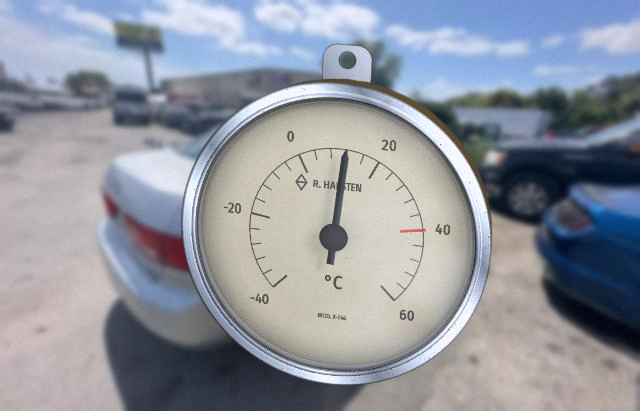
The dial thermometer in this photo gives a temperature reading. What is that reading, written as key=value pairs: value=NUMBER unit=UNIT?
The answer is value=12 unit=°C
